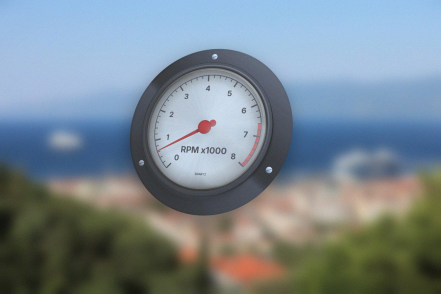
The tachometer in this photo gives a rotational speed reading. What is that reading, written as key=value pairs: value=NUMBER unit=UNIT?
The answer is value=600 unit=rpm
